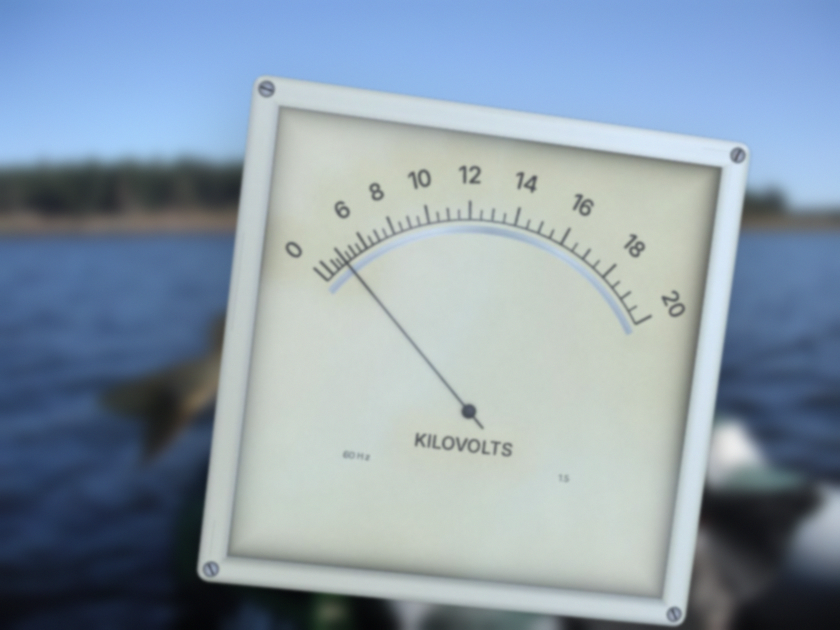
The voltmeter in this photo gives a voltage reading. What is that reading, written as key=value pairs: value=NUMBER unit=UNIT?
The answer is value=4 unit=kV
